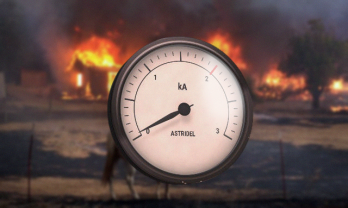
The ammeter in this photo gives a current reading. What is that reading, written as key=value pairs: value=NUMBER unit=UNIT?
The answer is value=0.05 unit=kA
